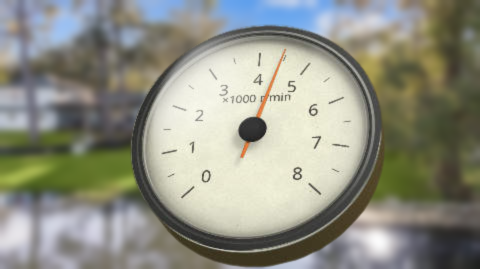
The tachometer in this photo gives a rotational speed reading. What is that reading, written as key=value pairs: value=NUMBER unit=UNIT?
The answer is value=4500 unit=rpm
